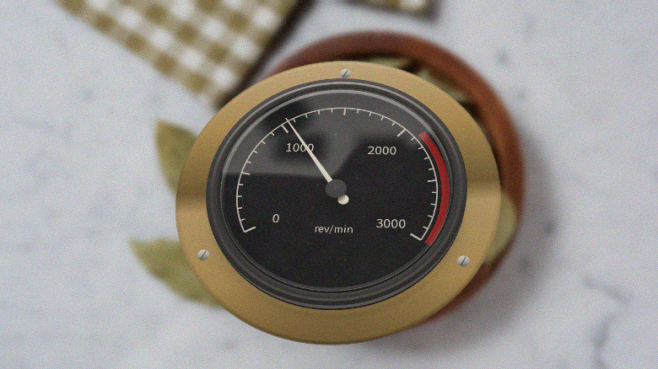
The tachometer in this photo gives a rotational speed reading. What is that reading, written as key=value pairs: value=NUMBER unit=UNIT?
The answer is value=1050 unit=rpm
